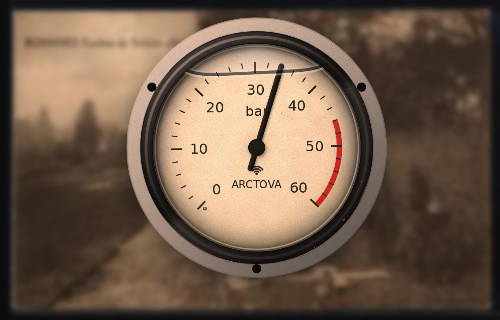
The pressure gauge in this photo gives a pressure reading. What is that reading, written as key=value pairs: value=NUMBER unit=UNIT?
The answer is value=34 unit=bar
